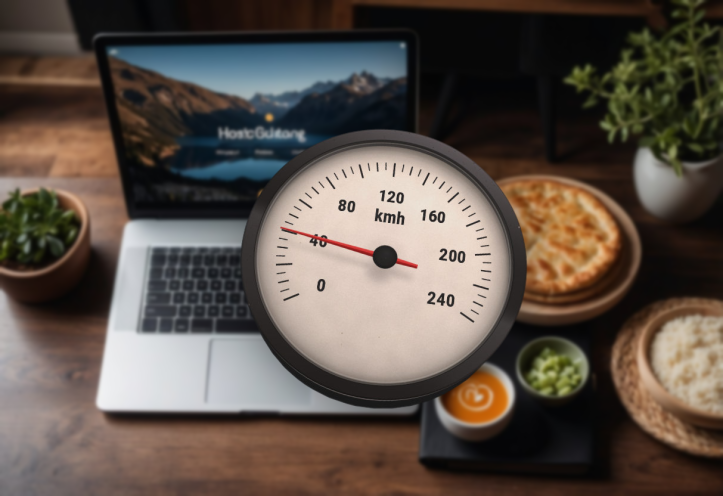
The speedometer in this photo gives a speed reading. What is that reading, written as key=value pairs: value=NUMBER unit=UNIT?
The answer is value=40 unit=km/h
